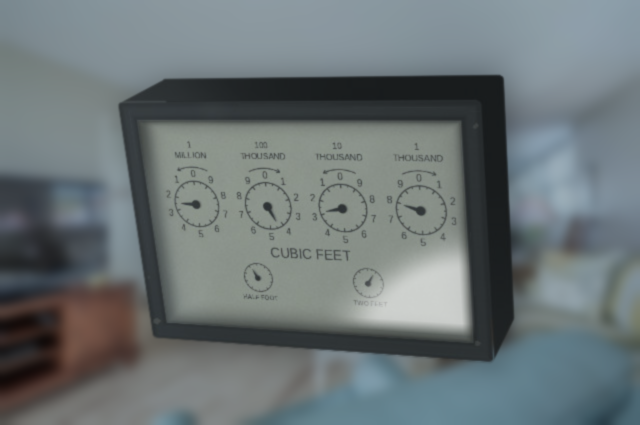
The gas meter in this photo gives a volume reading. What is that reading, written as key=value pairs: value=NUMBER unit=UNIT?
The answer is value=242800 unit=ft³
